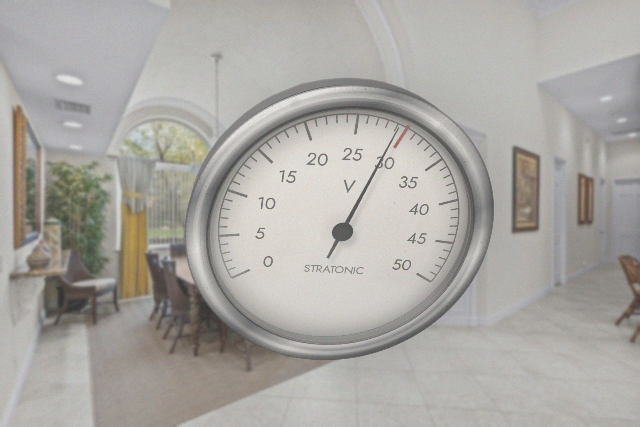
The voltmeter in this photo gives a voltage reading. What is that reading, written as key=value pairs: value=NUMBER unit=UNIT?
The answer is value=29 unit=V
